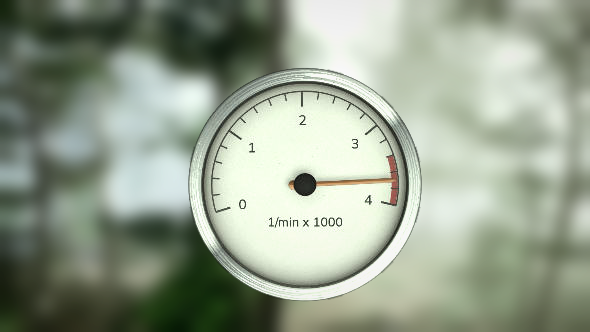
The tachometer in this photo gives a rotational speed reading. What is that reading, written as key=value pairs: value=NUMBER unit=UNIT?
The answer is value=3700 unit=rpm
